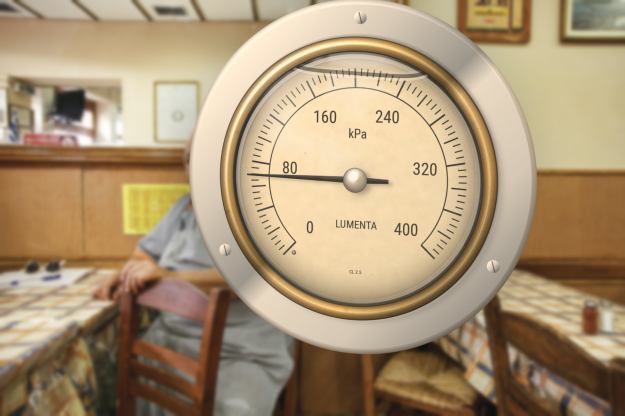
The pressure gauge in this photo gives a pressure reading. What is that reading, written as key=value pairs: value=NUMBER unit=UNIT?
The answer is value=70 unit=kPa
